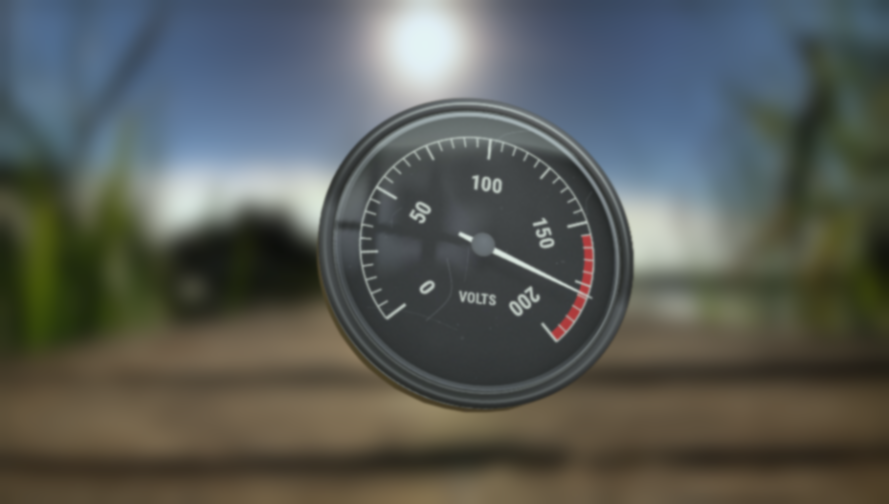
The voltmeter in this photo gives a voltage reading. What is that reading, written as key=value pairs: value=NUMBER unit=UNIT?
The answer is value=180 unit=V
